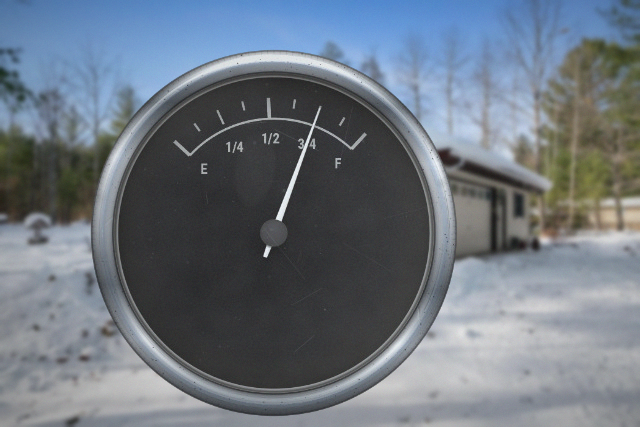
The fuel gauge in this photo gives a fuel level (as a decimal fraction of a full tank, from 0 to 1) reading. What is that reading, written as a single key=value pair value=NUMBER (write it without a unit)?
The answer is value=0.75
